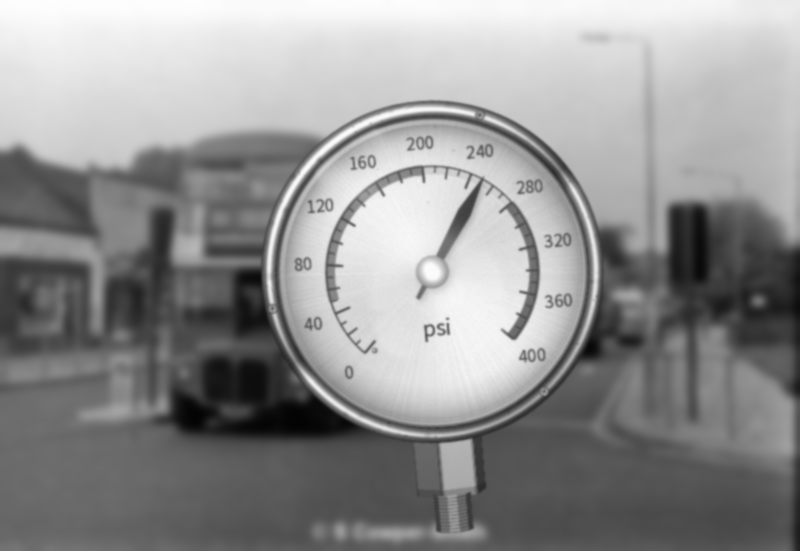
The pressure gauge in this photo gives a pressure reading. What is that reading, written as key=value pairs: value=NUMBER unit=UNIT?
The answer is value=250 unit=psi
